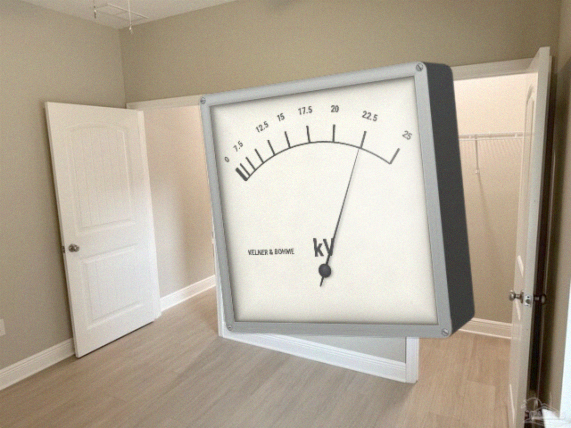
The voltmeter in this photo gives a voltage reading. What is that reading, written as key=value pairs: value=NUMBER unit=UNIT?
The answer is value=22.5 unit=kV
